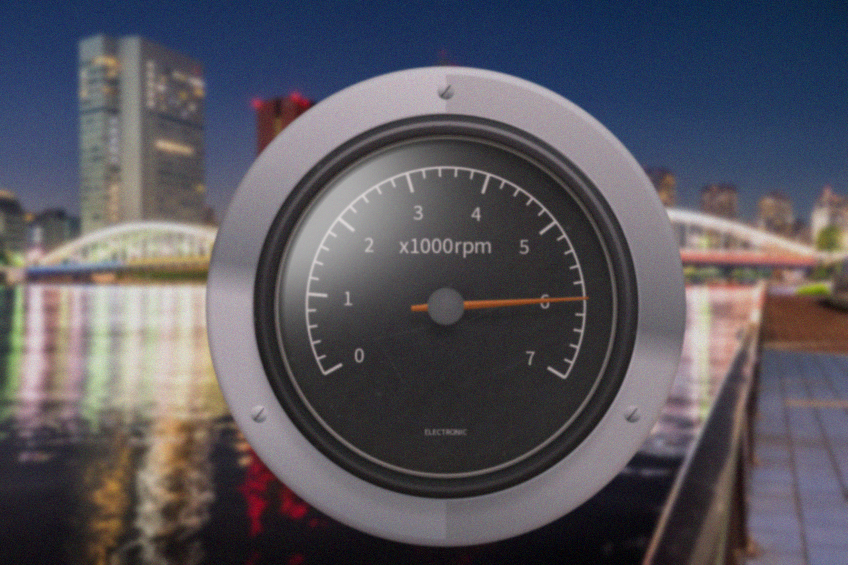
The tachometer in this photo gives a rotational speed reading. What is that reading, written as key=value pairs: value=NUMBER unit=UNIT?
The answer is value=6000 unit=rpm
